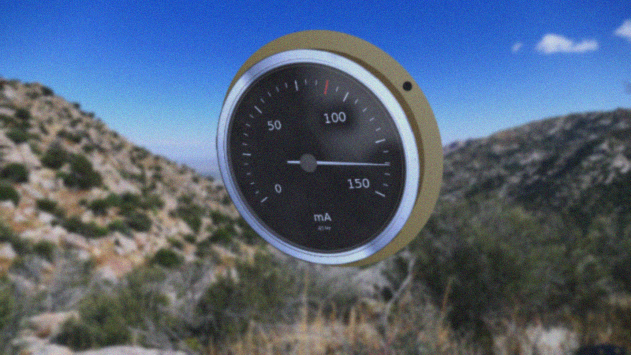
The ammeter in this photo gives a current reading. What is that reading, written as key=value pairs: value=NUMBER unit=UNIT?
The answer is value=135 unit=mA
